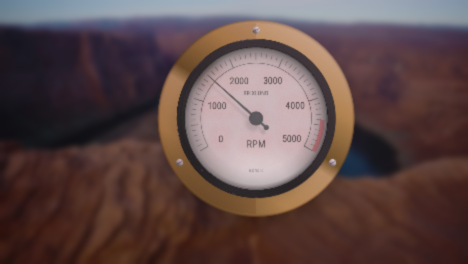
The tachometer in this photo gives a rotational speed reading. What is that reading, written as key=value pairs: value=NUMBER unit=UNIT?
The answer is value=1500 unit=rpm
